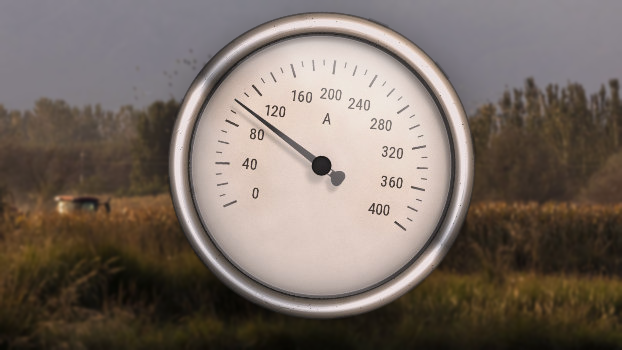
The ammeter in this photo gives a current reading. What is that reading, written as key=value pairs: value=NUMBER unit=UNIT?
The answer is value=100 unit=A
